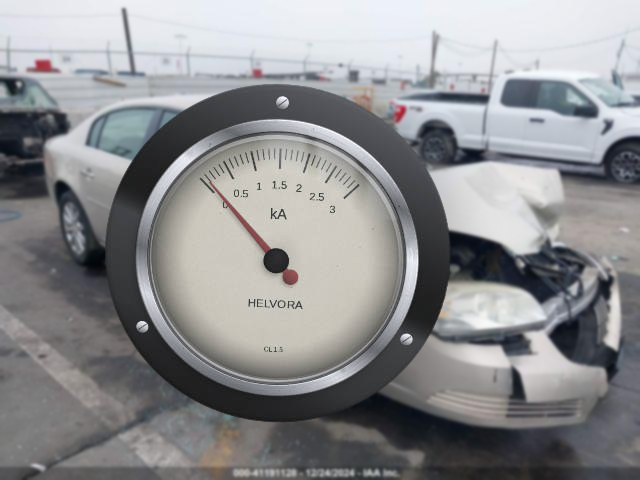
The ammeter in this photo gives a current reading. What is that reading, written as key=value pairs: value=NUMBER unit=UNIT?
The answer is value=0.1 unit=kA
